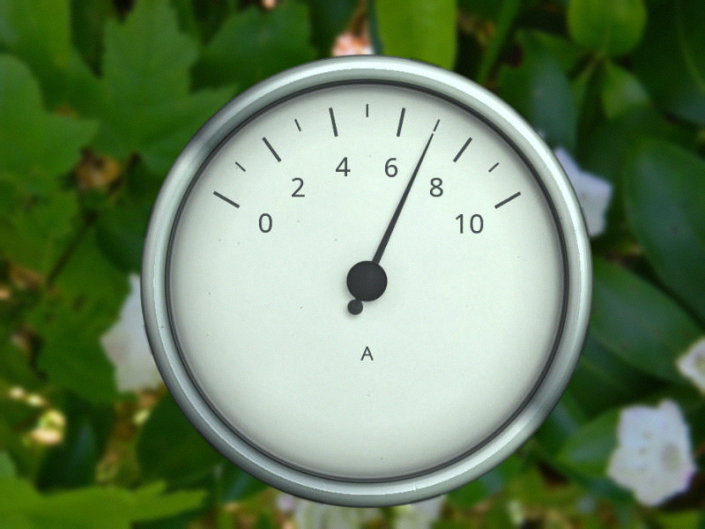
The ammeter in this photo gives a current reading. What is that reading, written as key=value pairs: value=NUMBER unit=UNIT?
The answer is value=7 unit=A
